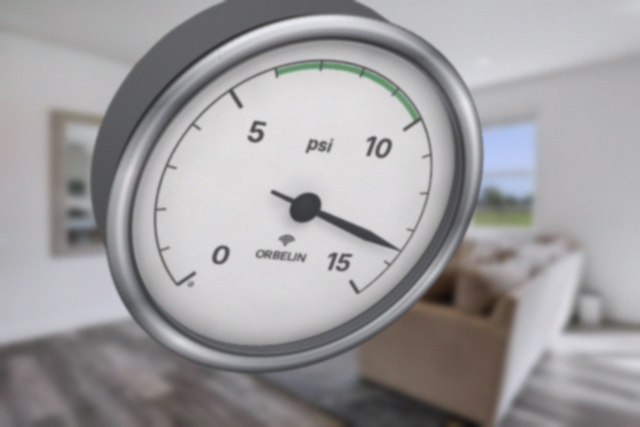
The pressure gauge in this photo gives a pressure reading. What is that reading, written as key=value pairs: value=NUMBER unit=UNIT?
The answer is value=13.5 unit=psi
